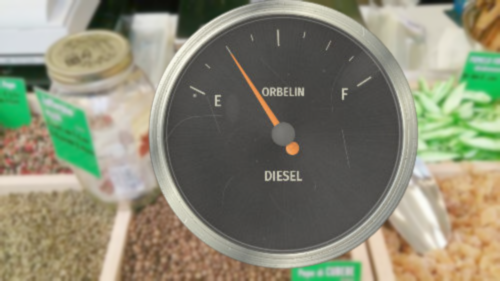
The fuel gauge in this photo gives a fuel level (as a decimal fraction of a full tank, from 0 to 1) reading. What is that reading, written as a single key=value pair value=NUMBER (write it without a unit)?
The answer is value=0.25
